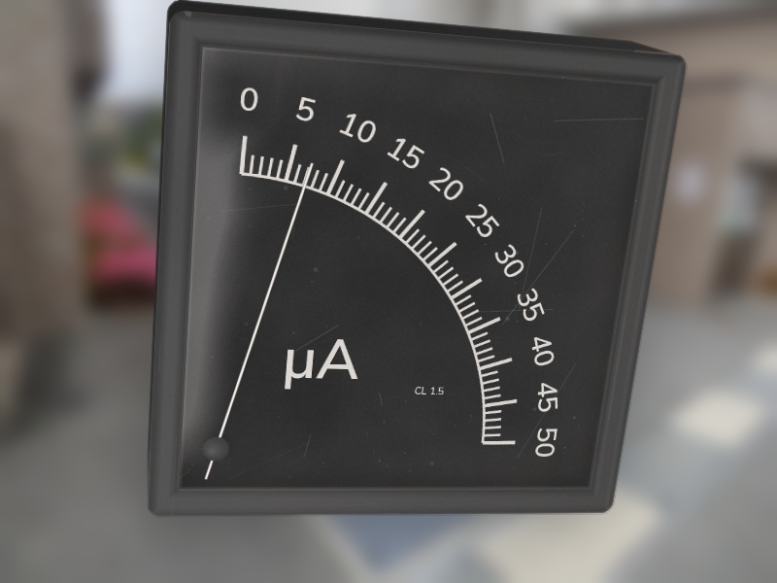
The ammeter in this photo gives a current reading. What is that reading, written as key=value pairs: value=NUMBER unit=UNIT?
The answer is value=7 unit=µA
